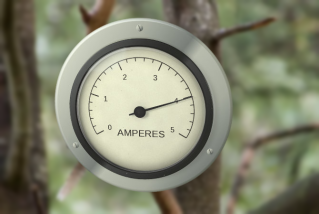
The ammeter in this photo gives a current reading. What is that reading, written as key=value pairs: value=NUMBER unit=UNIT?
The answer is value=4 unit=A
